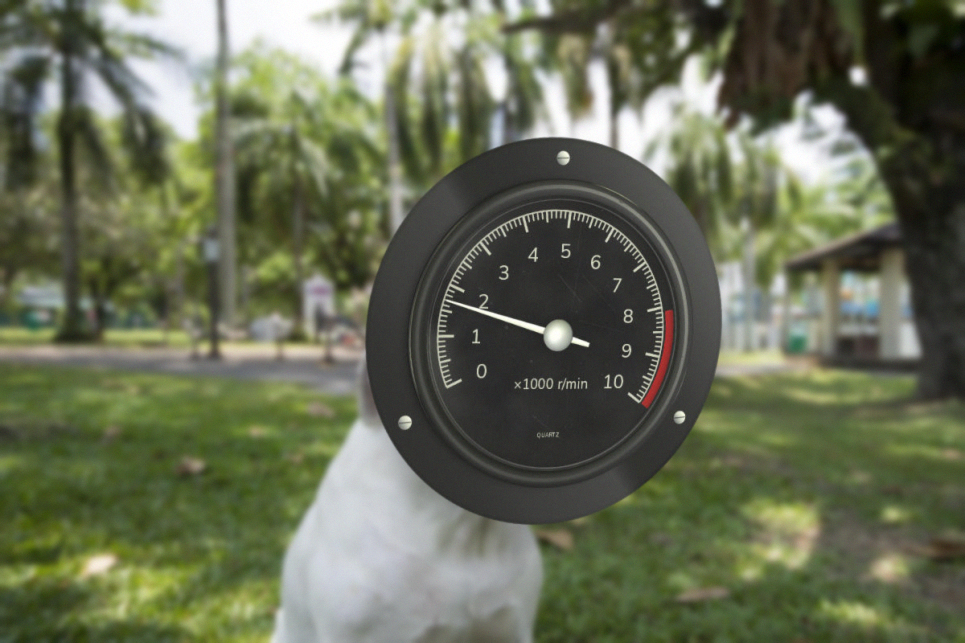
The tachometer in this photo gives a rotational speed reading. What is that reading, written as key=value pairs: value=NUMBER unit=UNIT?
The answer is value=1700 unit=rpm
